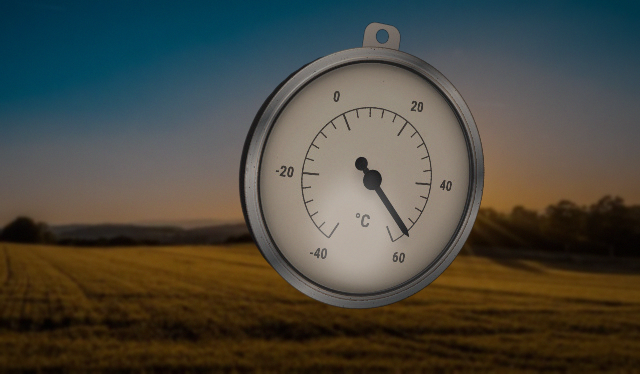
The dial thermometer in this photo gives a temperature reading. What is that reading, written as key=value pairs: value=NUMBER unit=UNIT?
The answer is value=56 unit=°C
